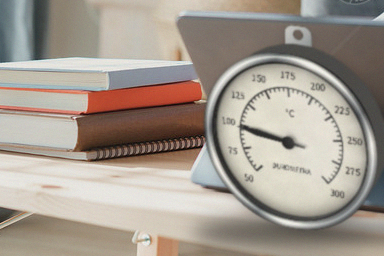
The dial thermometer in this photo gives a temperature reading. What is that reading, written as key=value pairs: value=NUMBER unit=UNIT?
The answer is value=100 unit=°C
